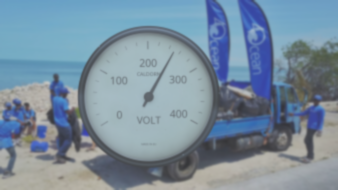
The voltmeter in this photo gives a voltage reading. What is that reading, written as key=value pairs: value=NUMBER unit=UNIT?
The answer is value=250 unit=V
